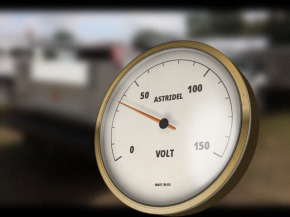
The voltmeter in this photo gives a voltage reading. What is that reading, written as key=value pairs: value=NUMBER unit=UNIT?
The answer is value=35 unit=V
